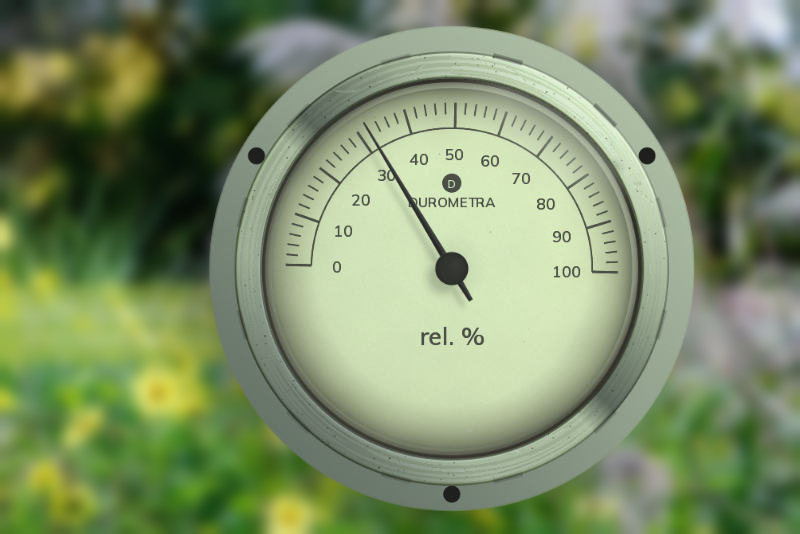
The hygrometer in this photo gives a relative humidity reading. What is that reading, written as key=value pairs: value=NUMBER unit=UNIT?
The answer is value=32 unit=%
